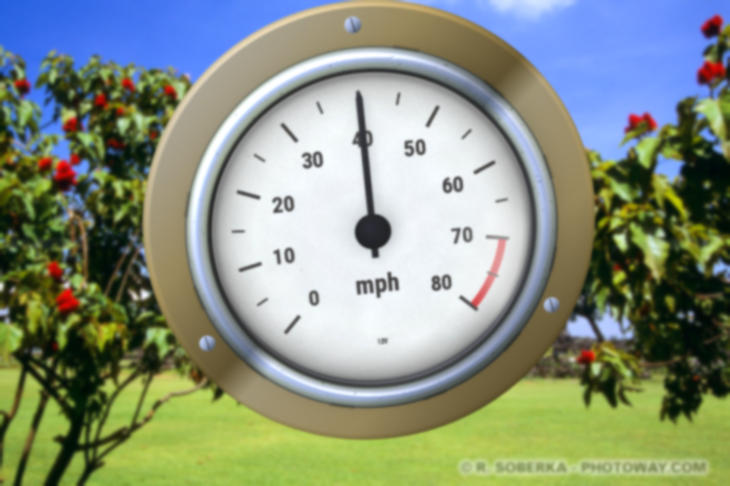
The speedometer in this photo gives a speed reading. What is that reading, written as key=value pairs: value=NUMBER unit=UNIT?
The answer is value=40 unit=mph
